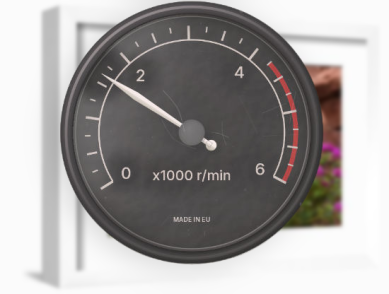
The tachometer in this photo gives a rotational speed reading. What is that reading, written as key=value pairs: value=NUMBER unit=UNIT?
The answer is value=1625 unit=rpm
